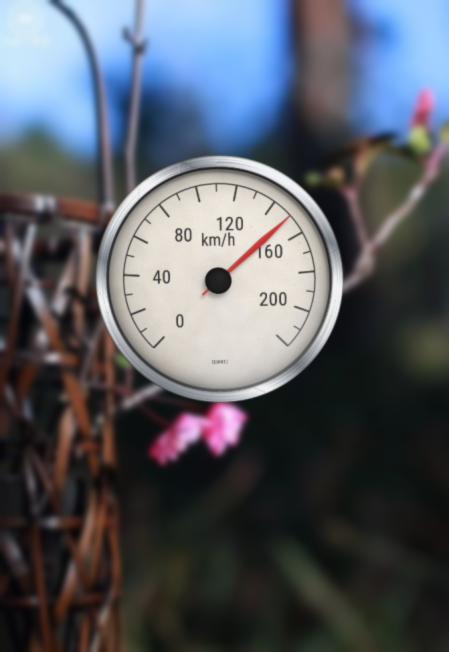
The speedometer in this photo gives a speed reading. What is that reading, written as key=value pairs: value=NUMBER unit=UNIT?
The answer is value=150 unit=km/h
